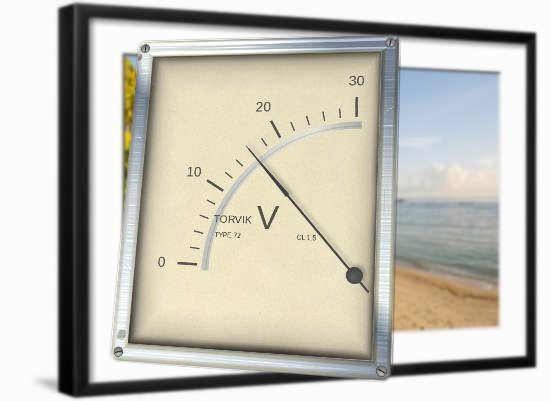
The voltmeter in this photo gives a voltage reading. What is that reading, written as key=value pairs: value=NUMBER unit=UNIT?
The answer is value=16 unit=V
